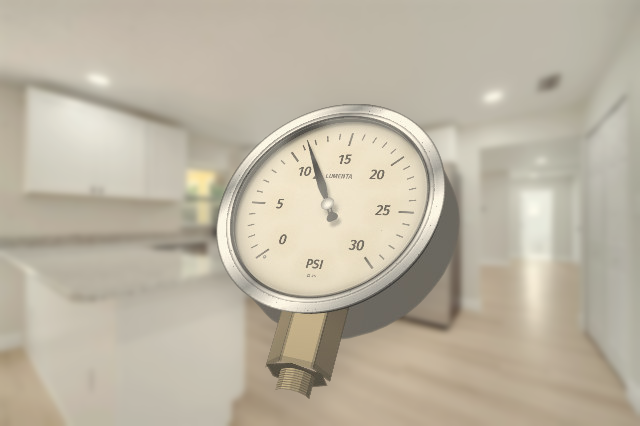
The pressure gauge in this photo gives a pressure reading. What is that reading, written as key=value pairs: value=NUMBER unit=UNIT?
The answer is value=11.5 unit=psi
